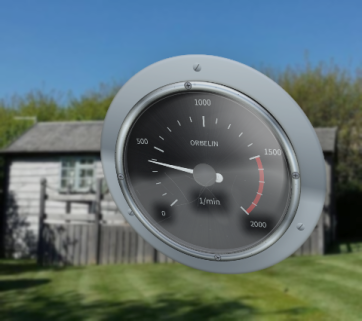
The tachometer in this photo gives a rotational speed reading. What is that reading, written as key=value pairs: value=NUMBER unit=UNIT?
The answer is value=400 unit=rpm
